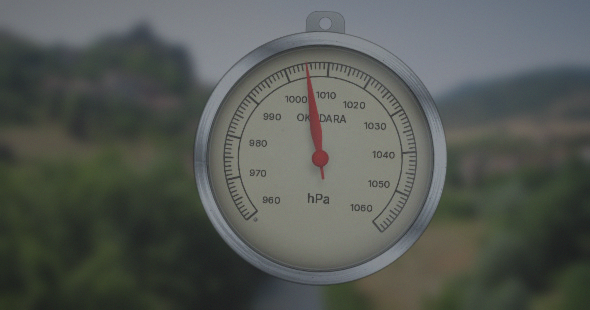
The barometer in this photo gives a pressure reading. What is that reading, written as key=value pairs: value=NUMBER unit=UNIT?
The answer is value=1005 unit=hPa
